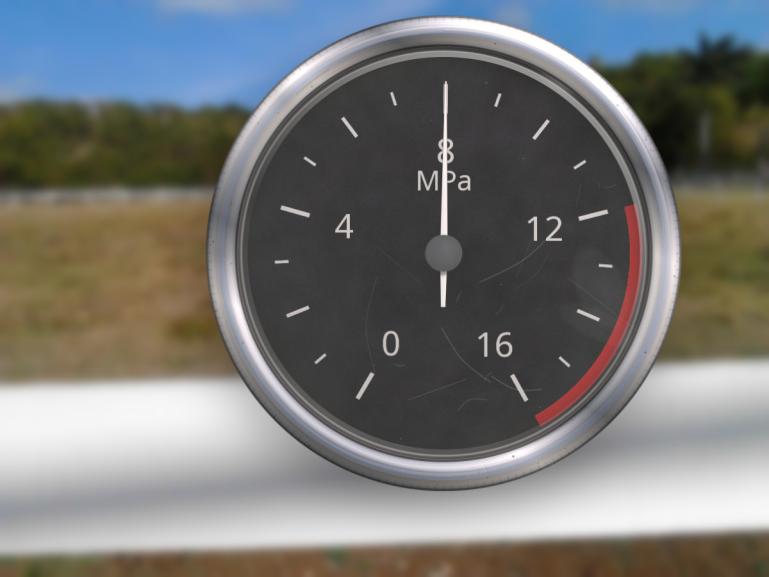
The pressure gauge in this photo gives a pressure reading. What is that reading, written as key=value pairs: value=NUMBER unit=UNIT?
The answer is value=8 unit=MPa
